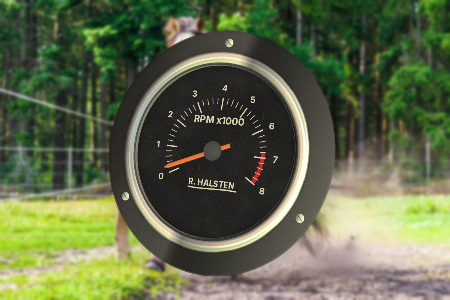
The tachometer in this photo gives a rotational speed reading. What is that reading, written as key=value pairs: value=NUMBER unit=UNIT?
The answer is value=200 unit=rpm
